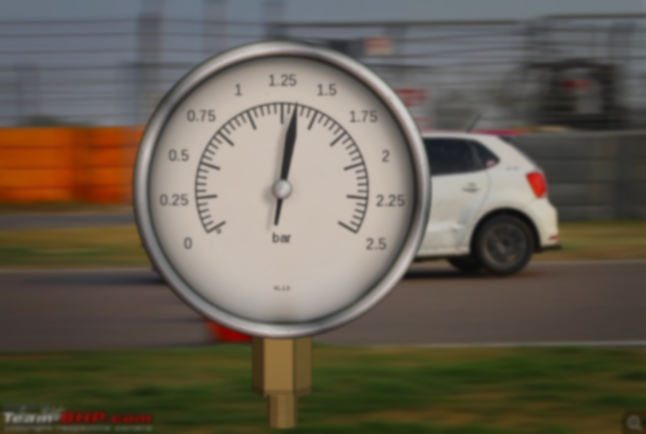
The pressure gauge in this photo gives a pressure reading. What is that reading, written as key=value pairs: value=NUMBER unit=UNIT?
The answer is value=1.35 unit=bar
